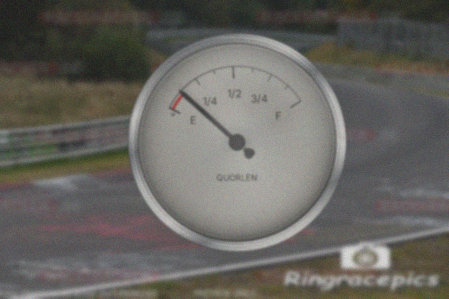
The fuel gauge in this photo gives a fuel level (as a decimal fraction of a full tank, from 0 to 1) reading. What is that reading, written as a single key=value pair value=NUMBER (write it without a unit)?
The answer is value=0.125
